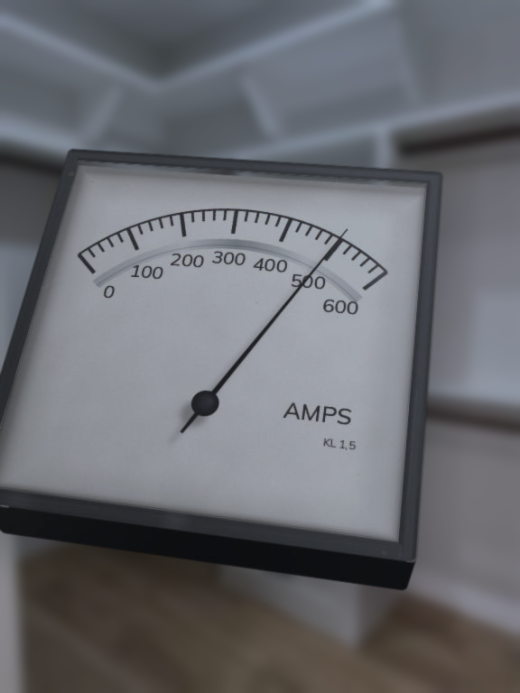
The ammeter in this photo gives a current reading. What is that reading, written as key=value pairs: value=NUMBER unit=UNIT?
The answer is value=500 unit=A
